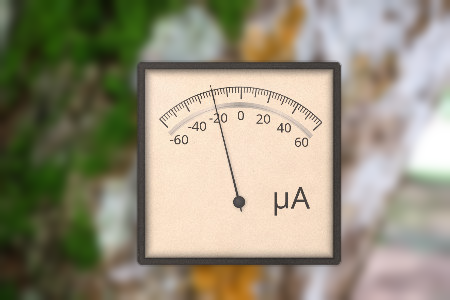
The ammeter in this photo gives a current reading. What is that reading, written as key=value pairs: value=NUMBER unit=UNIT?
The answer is value=-20 unit=µA
